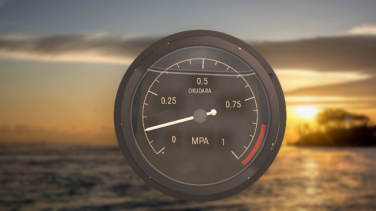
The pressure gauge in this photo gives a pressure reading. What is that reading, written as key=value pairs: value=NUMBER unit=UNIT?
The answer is value=0.1 unit=MPa
